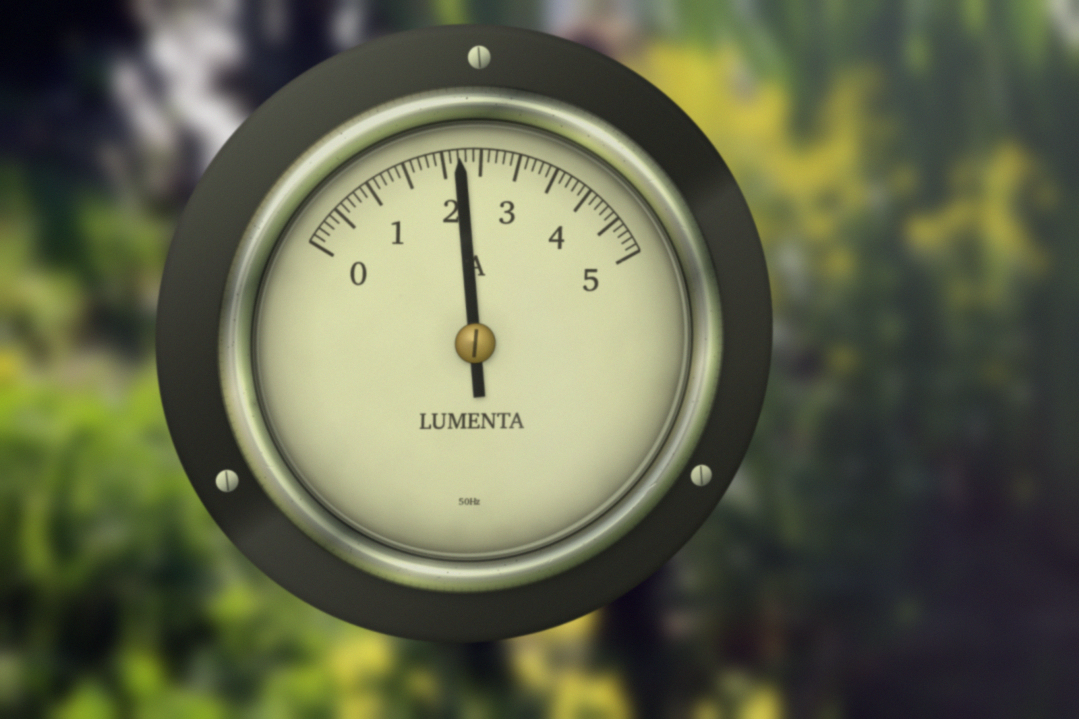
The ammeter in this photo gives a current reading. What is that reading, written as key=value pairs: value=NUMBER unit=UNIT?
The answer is value=2.2 unit=A
